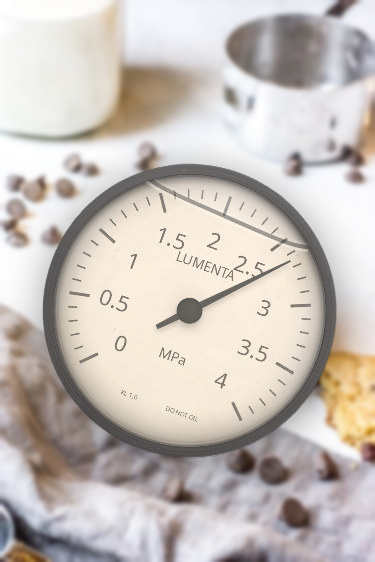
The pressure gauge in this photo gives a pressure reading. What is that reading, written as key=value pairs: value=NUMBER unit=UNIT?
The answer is value=2.65 unit=MPa
